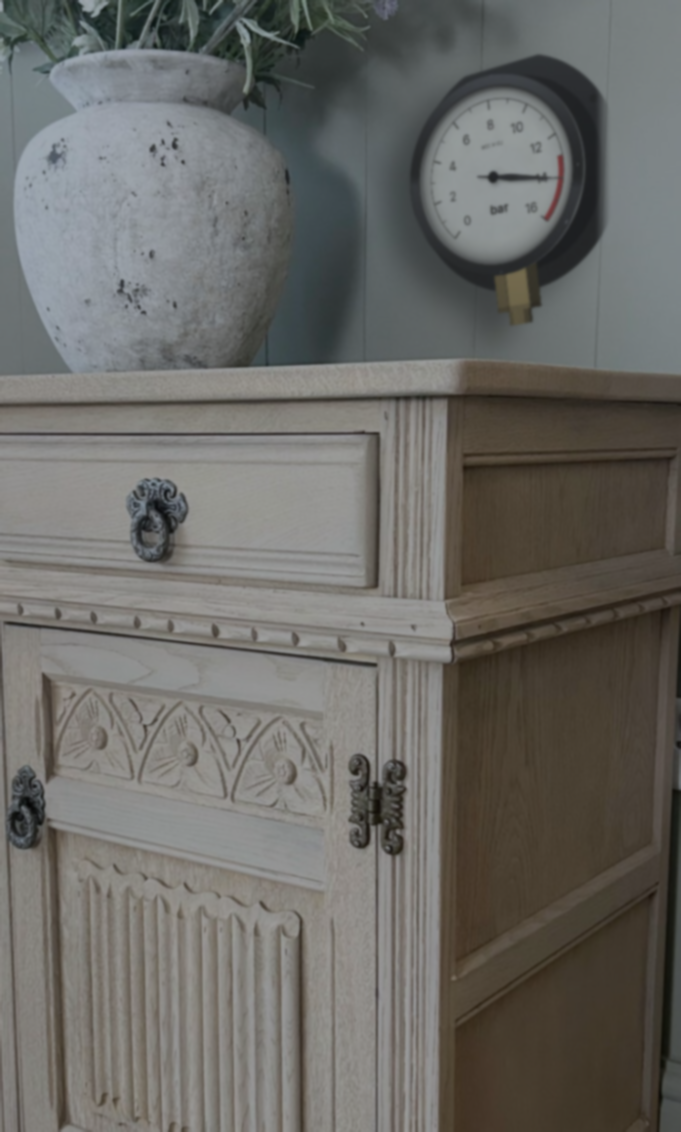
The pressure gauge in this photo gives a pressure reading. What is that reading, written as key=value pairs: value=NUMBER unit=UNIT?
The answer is value=14 unit=bar
